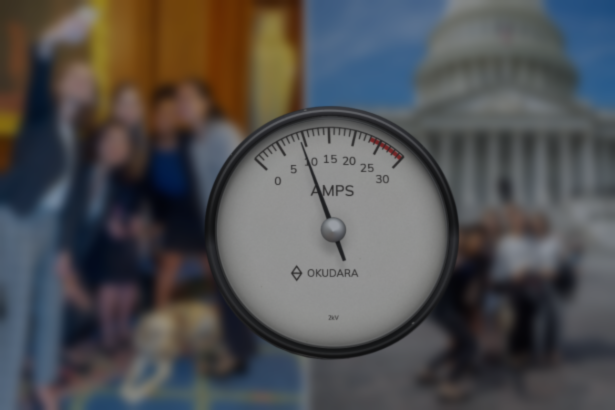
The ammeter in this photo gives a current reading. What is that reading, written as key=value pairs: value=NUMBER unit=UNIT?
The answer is value=9 unit=A
